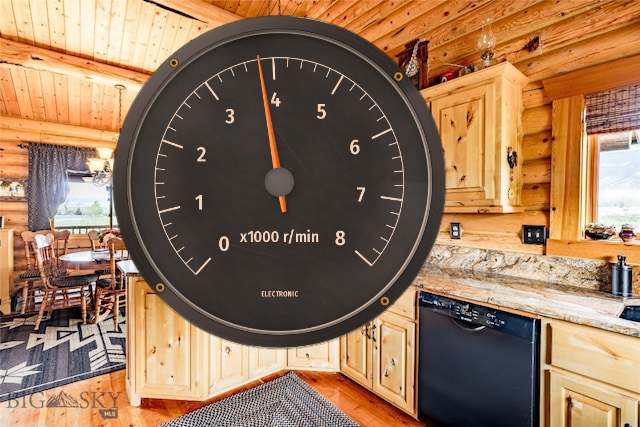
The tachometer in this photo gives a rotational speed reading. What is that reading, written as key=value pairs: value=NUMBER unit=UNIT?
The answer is value=3800 unit=rpm
